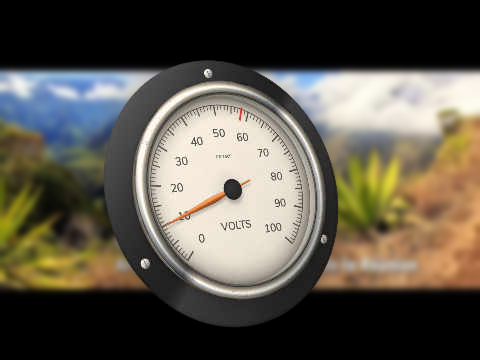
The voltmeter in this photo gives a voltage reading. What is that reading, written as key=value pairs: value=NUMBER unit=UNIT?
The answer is value=10 unit=V
